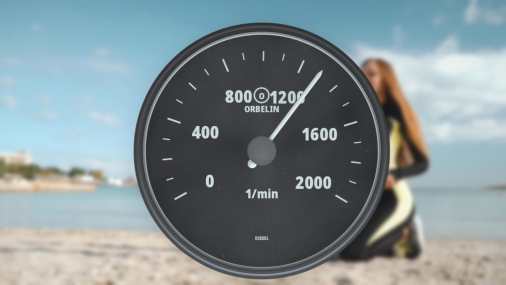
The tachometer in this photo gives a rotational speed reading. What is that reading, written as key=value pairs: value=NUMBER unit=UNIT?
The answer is value=1300 unit=rpm
